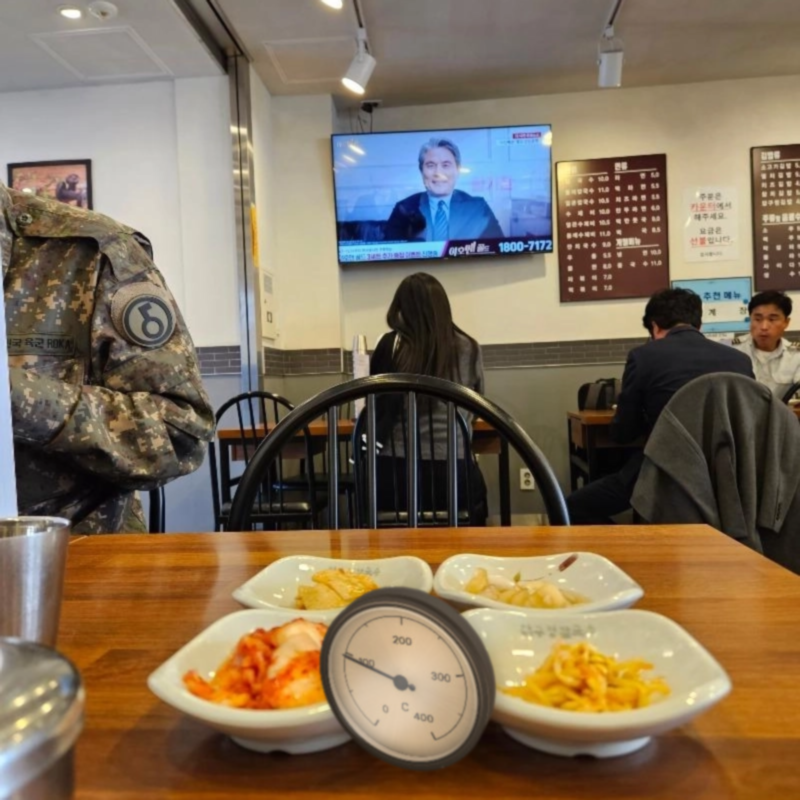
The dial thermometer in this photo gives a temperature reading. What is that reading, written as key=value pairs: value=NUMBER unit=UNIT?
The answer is value=100 unit=°C
